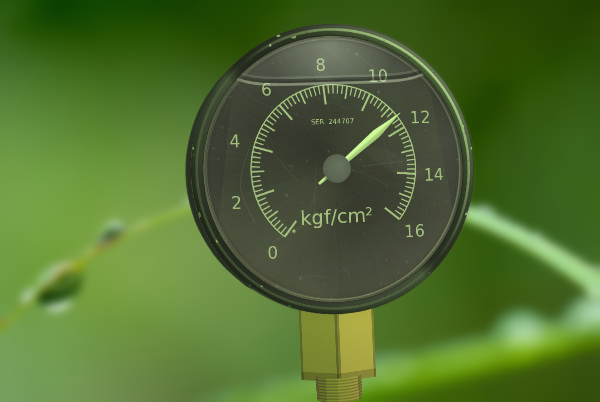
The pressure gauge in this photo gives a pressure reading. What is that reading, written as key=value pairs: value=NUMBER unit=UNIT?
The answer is value=11.4 unit=kg/cm²
